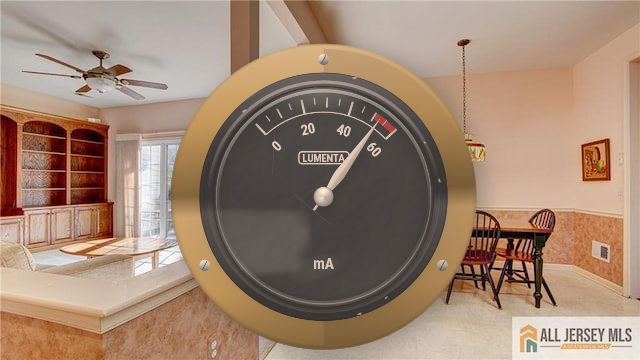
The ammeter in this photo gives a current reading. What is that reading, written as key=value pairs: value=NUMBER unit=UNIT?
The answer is value=52.5 unit=mA
